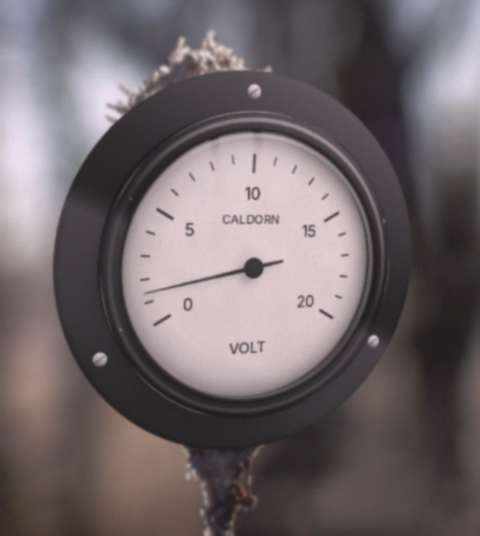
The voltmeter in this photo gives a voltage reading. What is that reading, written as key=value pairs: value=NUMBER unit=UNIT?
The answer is value=1.5 unit=V
